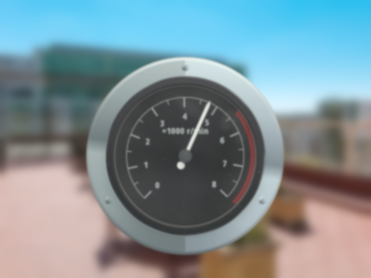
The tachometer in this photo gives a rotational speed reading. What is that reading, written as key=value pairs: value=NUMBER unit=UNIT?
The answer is value=4750 unit=rpm
